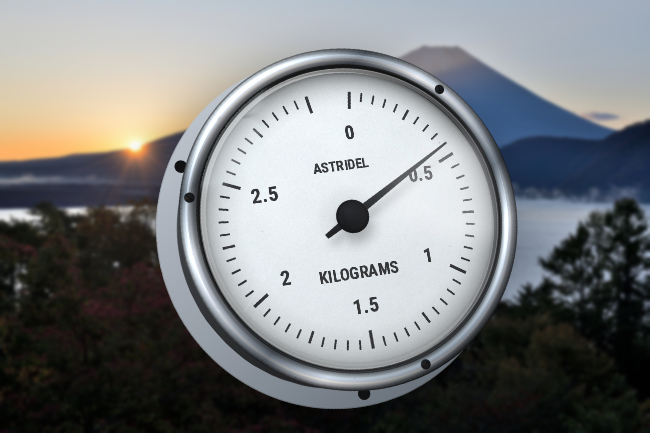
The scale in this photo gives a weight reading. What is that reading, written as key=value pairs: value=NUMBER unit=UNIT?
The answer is value=0.45 unit=kg
